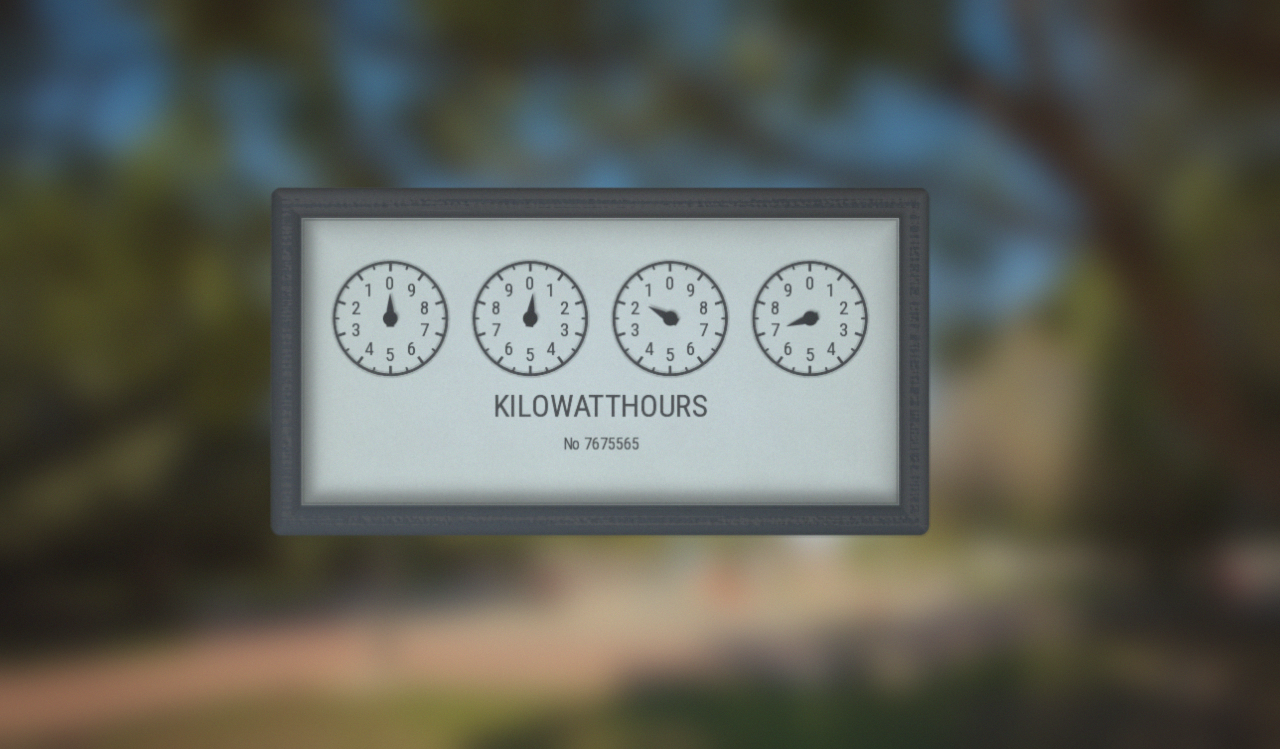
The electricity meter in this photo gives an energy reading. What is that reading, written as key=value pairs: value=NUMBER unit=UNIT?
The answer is value=17 unit=kWh
